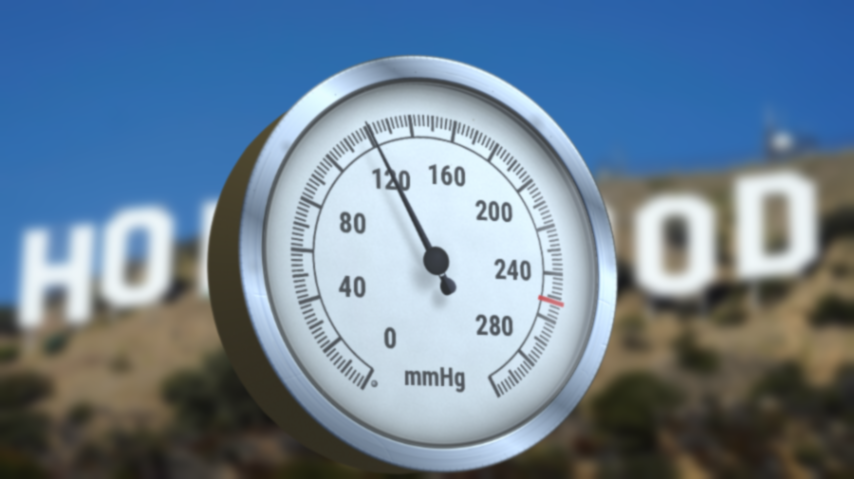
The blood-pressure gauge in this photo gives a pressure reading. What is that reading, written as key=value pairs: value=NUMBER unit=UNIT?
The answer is value=120 unit=mmHg
